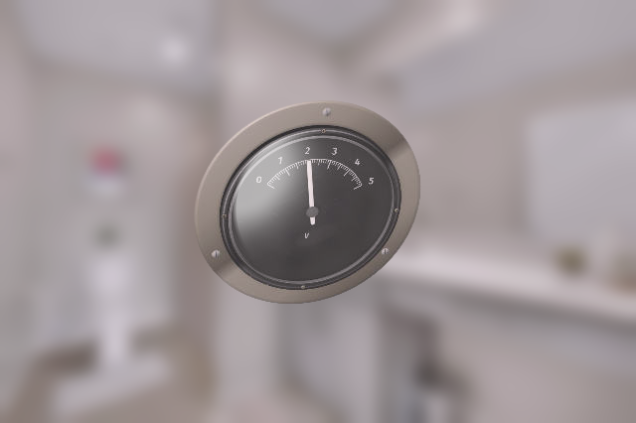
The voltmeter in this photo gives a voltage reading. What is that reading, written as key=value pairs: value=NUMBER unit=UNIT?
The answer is value=2 unit=V
